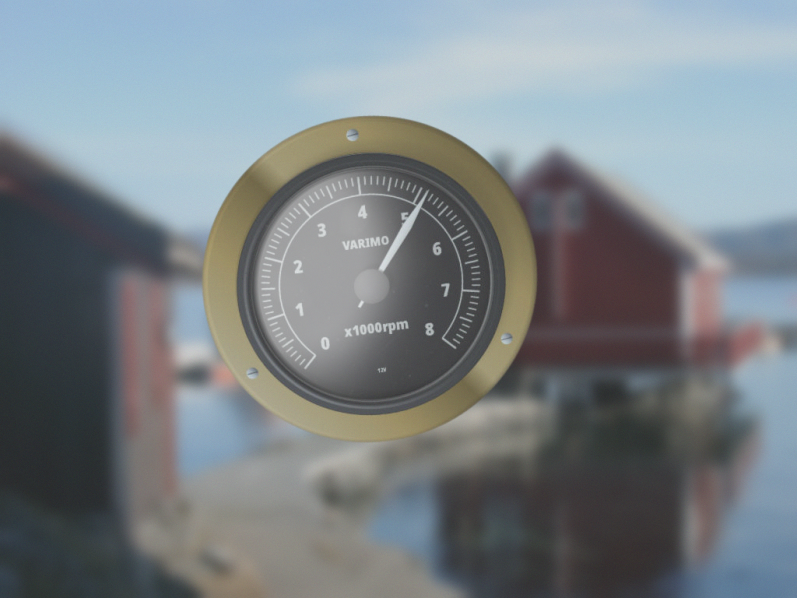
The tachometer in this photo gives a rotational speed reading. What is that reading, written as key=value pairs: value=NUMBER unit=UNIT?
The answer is value=5100 unit=rpm
